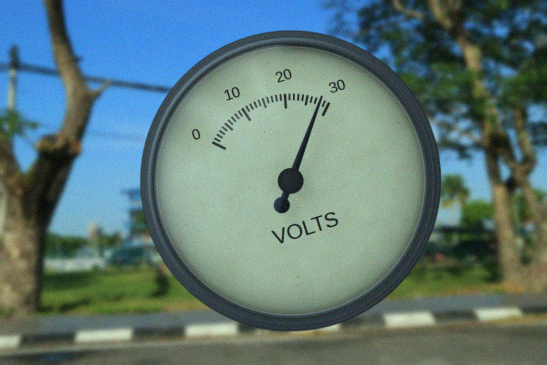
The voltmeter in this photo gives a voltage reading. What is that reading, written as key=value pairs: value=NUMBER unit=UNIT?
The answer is value=28 unit=V
